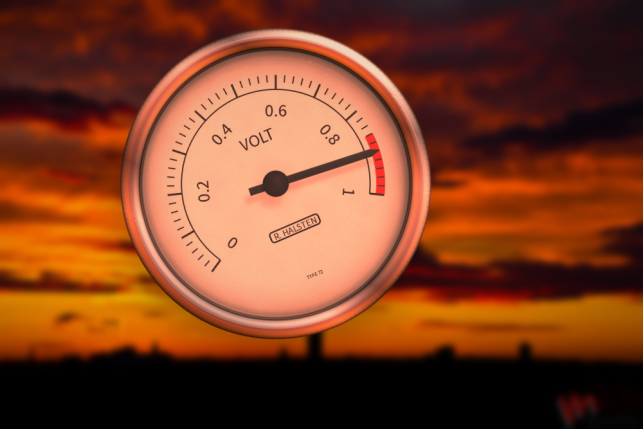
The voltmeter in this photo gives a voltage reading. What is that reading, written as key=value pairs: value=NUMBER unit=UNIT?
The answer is value=0.9 unit=V
